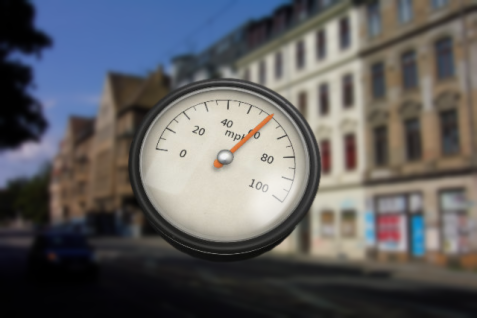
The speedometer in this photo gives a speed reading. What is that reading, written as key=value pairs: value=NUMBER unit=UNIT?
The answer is value=60 unit=mph
